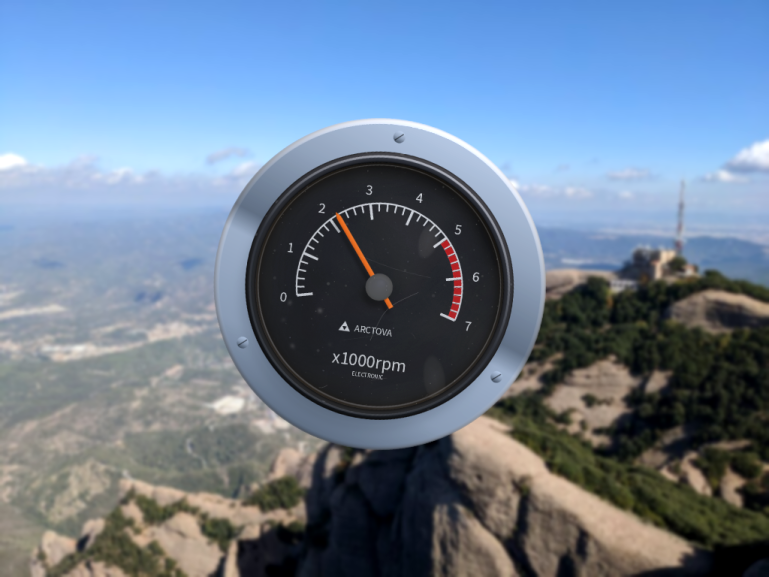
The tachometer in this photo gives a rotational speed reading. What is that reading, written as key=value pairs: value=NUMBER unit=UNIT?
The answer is value=2200 unit=rpm
